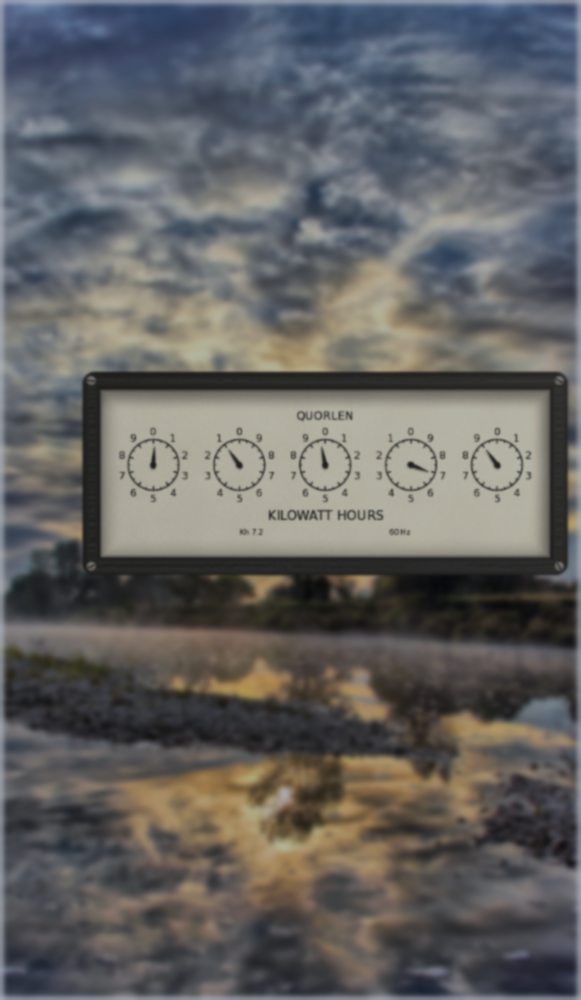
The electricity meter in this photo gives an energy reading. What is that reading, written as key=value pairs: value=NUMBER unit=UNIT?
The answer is value=969 unit=kWh
